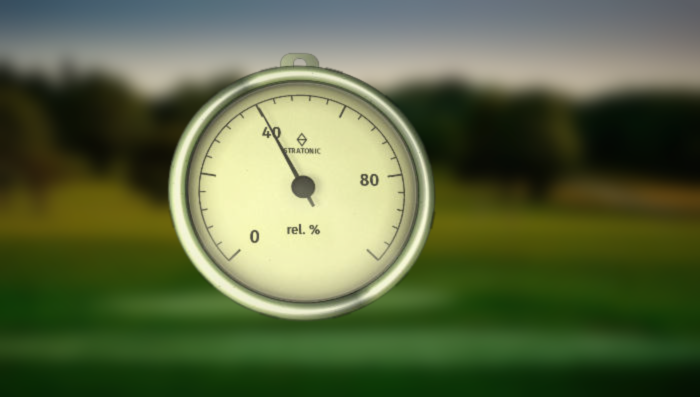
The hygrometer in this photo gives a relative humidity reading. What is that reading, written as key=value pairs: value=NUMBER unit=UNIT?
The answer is value=40 unit=%
